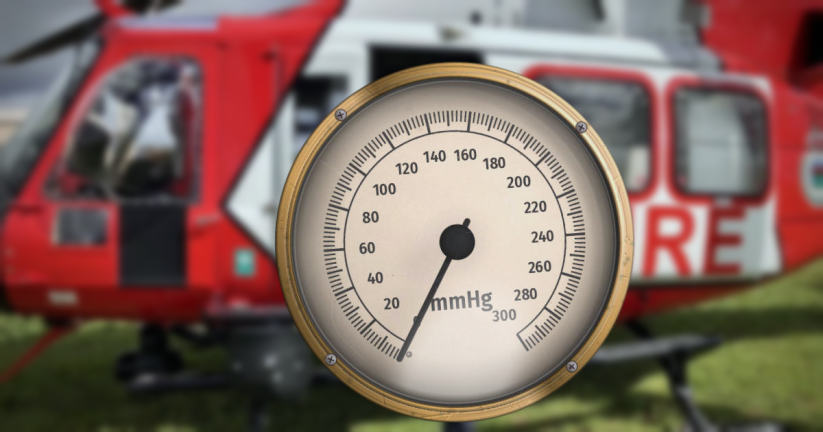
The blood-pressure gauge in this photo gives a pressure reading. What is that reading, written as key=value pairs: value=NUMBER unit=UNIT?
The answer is value=0 unit=mmHg
